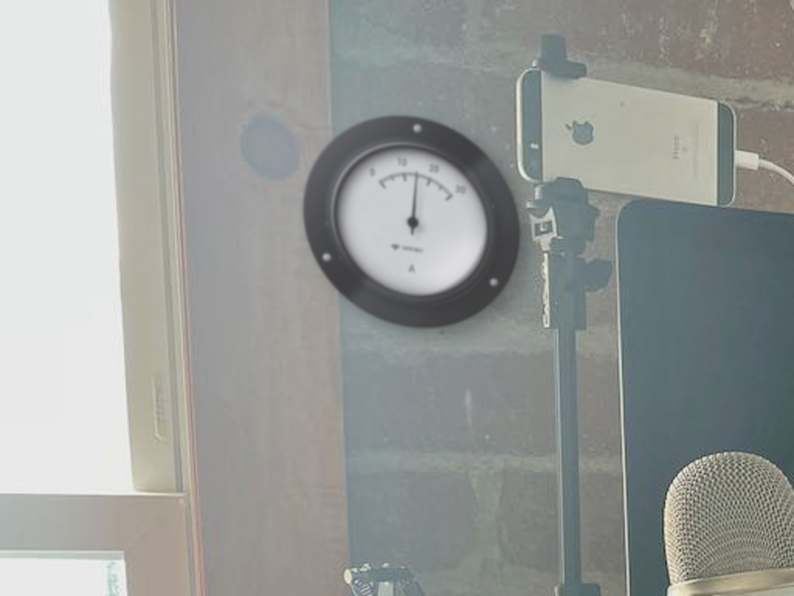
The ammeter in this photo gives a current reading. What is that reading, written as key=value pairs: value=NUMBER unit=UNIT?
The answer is value=15 unit=A
